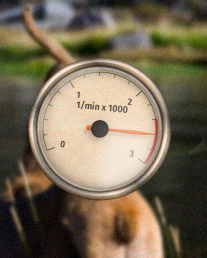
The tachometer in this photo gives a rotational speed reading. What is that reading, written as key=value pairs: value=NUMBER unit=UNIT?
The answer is value=2600 unit=rpm
